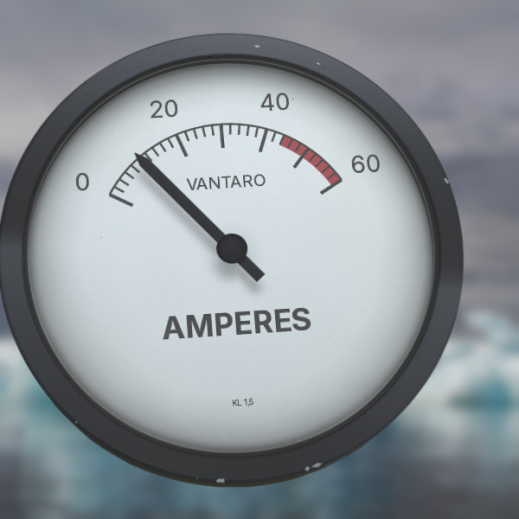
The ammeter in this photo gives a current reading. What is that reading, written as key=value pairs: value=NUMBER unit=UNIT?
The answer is value=10 unit=A
